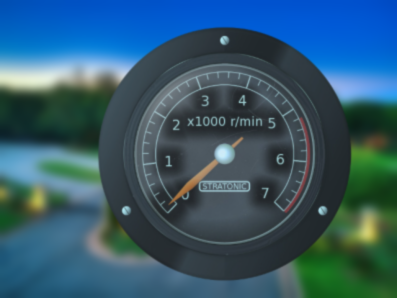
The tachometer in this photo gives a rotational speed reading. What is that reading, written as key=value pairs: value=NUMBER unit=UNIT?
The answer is value=100 unit=rpm
